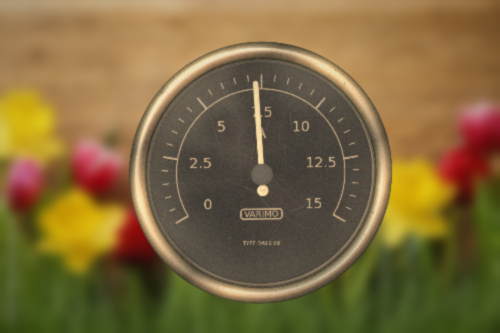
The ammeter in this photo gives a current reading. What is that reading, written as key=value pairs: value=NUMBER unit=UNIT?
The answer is value=7.25 unit=A
